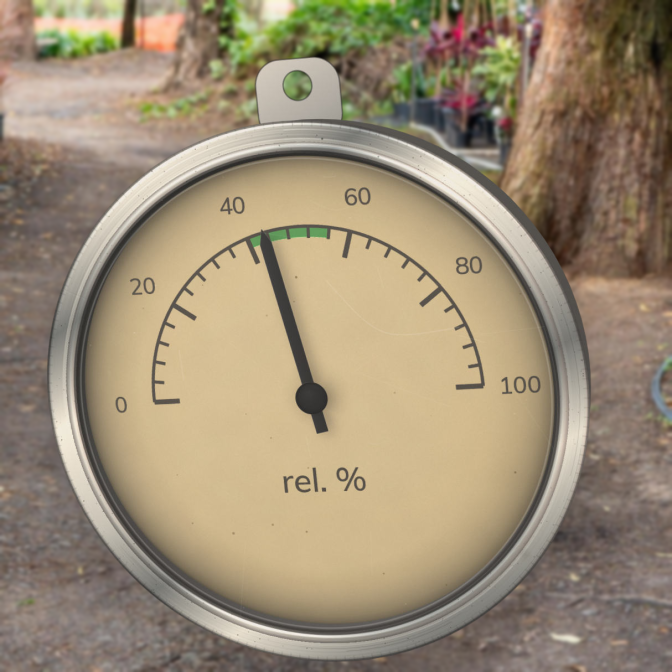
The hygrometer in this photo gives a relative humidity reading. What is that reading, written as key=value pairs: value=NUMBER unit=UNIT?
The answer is value=44 unit=%
